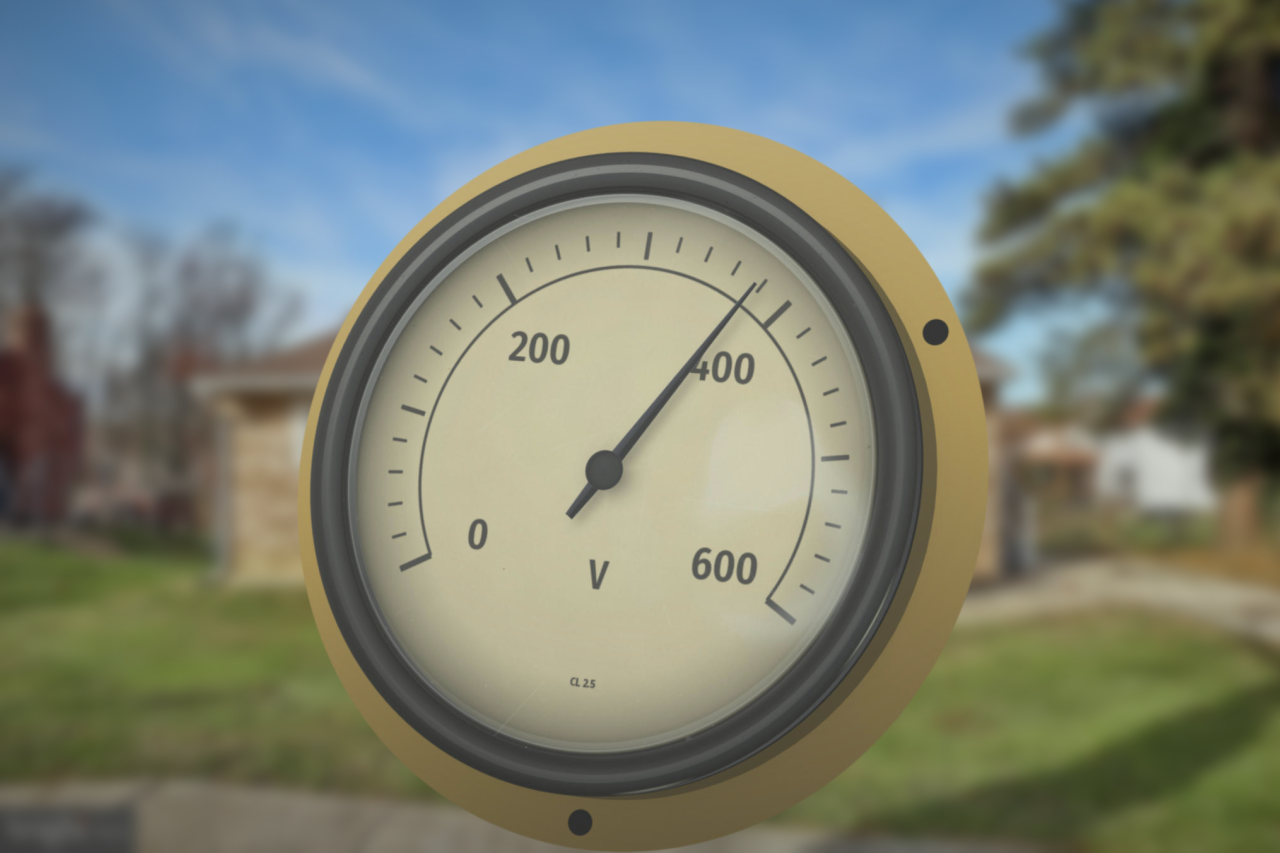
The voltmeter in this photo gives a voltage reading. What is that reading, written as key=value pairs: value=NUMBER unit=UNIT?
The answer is value=380 unit=V
